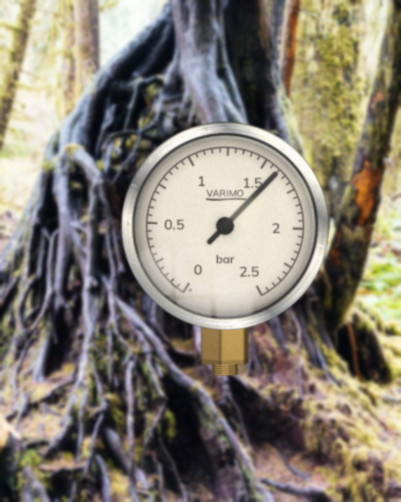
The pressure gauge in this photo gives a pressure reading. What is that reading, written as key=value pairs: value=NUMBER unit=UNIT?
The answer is value=1.6 unit=bar
